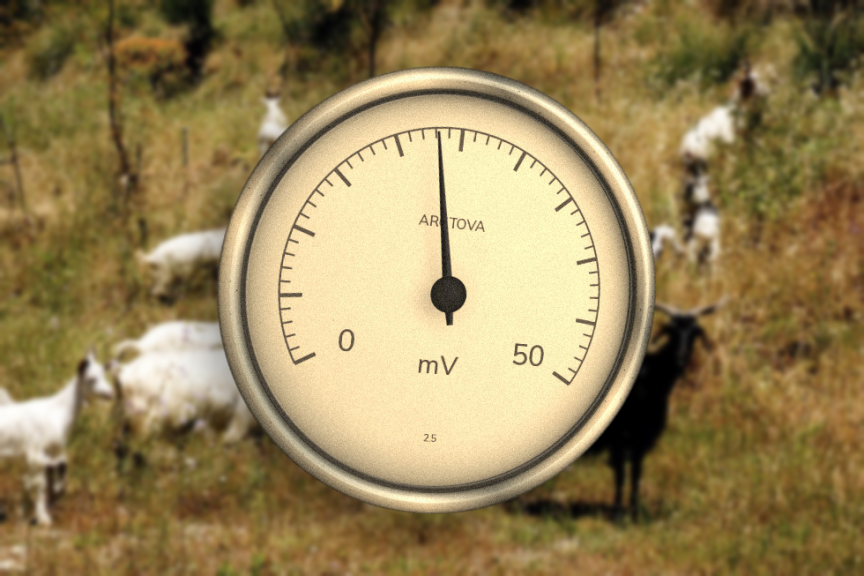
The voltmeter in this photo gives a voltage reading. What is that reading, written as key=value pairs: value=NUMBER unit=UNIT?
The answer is value=23 unit=mV
